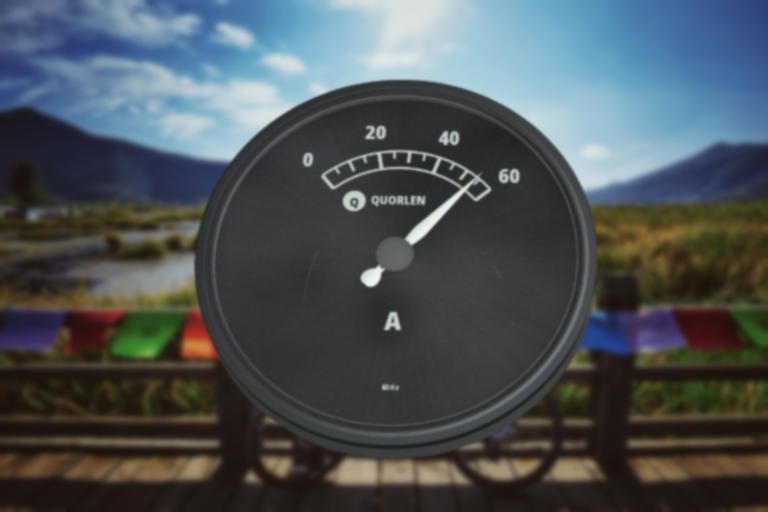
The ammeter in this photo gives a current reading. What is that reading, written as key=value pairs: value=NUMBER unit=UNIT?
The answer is value=55 unit=A
